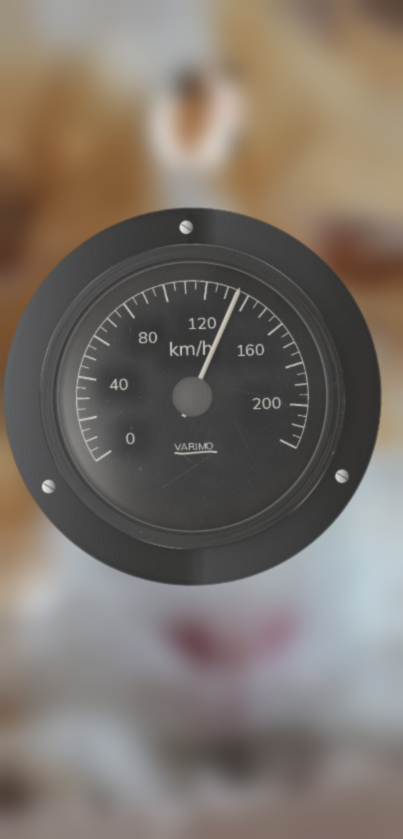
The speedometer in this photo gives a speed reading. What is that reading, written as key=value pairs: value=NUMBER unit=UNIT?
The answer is value=135 unit=km/h
